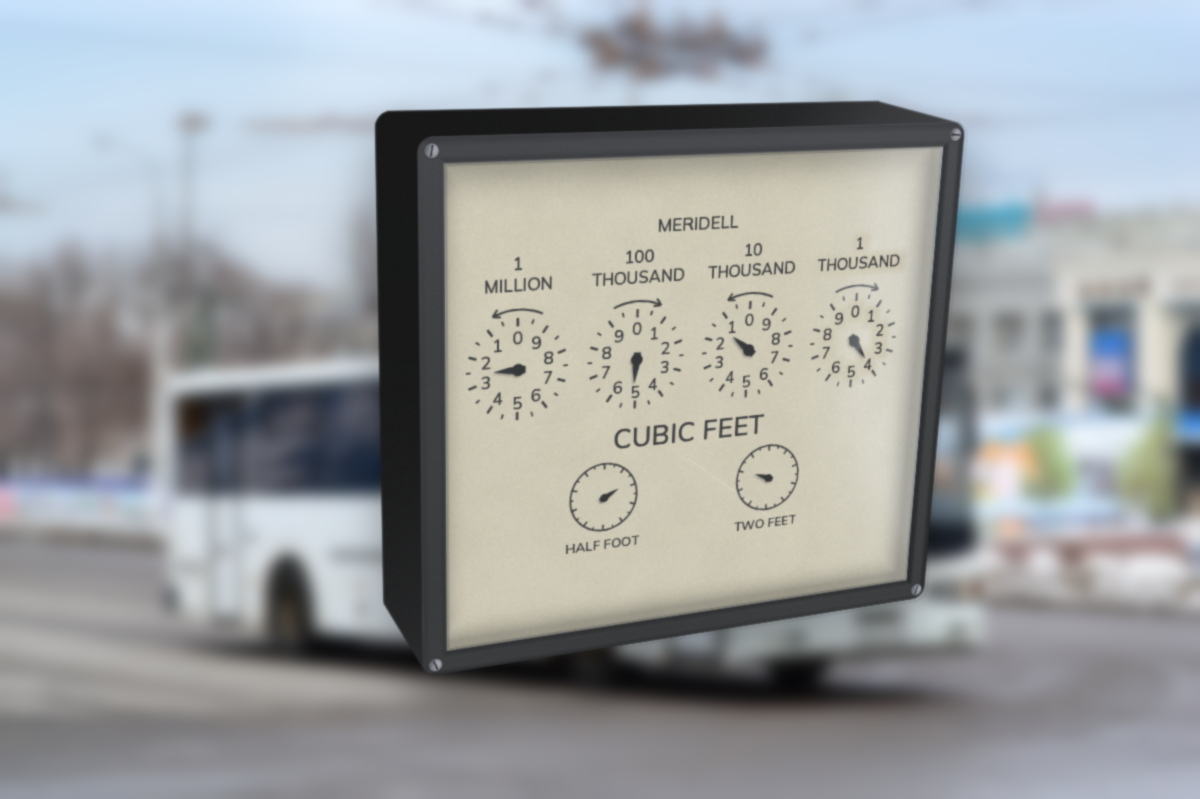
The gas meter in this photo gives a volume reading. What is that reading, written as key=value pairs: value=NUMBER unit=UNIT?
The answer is value=251400 unit=ft³
